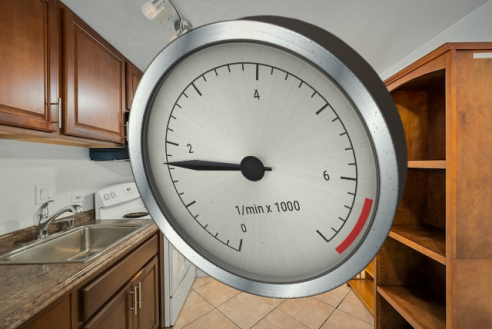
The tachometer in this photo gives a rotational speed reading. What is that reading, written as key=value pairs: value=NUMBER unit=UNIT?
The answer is value=1700 unit=rpm
